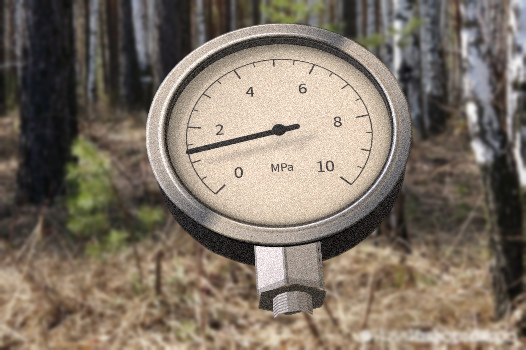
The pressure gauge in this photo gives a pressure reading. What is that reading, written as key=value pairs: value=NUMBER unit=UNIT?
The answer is value=1.25 unit=MPa
